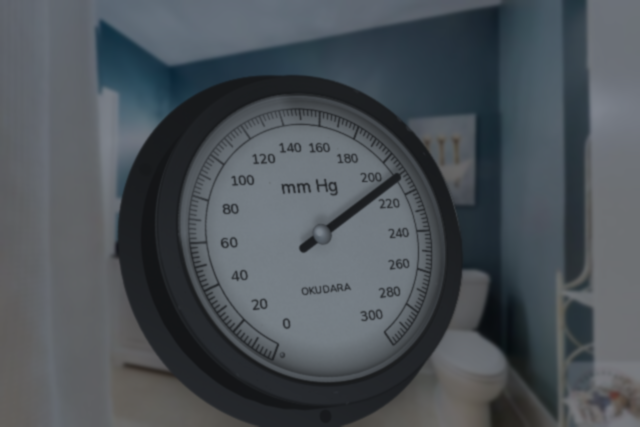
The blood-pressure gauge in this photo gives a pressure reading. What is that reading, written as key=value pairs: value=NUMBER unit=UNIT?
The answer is value=210 unit=mmHg
